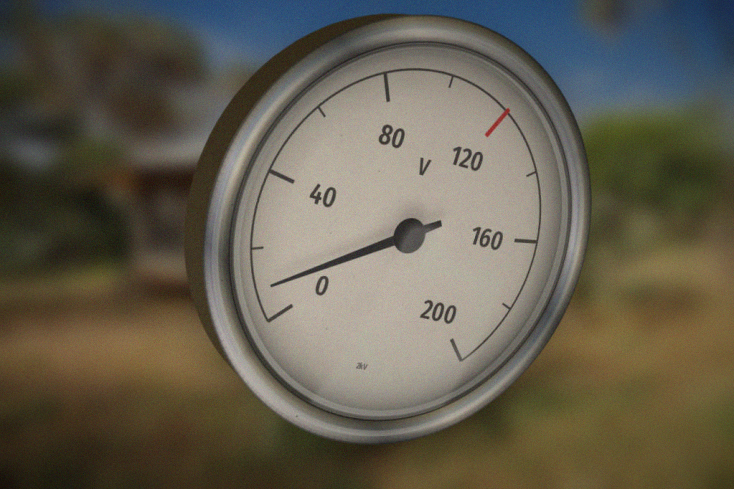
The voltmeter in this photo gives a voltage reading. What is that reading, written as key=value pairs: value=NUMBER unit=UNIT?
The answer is value=10 unit=V
